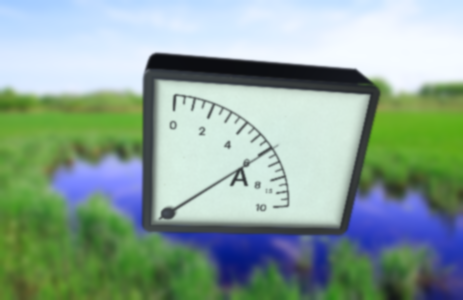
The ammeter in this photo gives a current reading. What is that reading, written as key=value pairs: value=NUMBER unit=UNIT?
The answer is value=6 unit=A
